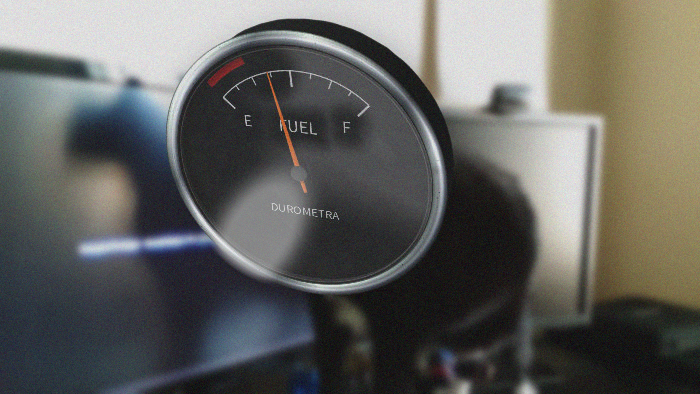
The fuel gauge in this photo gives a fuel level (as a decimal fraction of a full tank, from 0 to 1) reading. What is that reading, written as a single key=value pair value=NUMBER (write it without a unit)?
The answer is value=0.375
